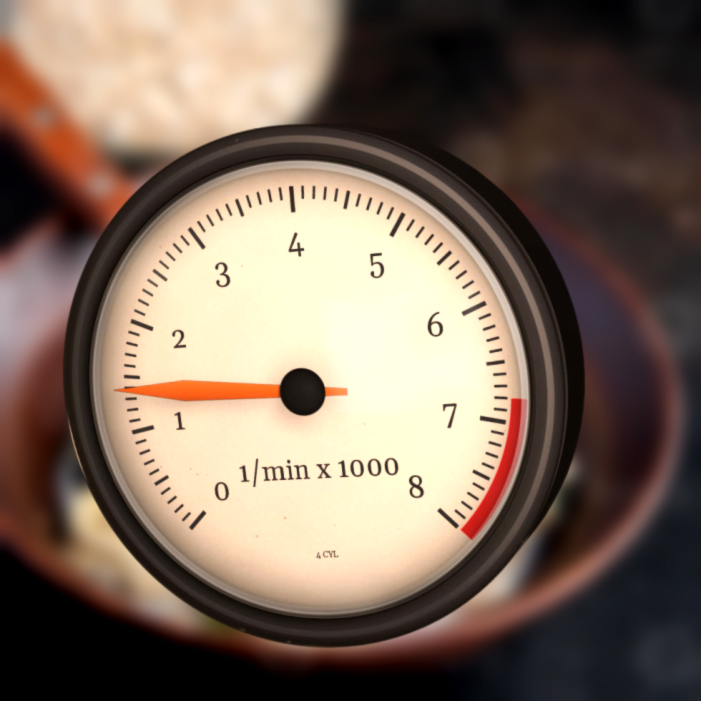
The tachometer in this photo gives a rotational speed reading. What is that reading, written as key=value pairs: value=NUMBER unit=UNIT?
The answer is value=1400 unit=rpm
